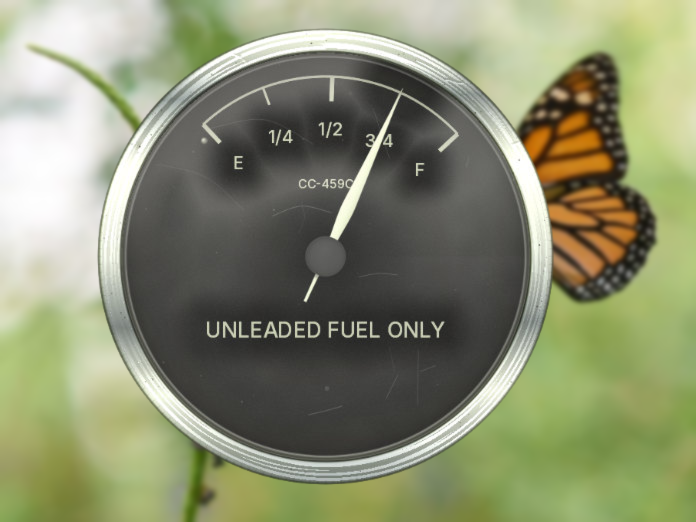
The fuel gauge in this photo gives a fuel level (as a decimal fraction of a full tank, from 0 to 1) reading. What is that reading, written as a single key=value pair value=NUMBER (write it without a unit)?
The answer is value=0.75
